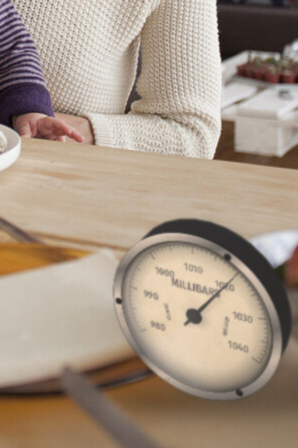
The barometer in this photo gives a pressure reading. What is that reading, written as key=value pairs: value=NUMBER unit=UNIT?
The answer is value=1020 unit=mbar
